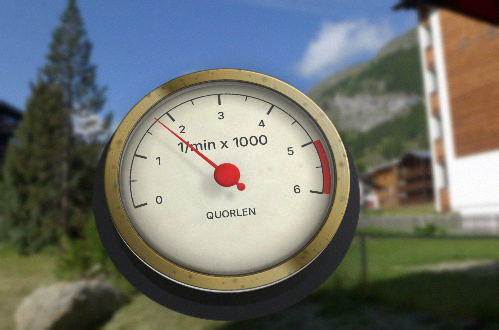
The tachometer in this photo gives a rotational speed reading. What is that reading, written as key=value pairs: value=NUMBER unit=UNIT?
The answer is value=1750 unit=rpm
